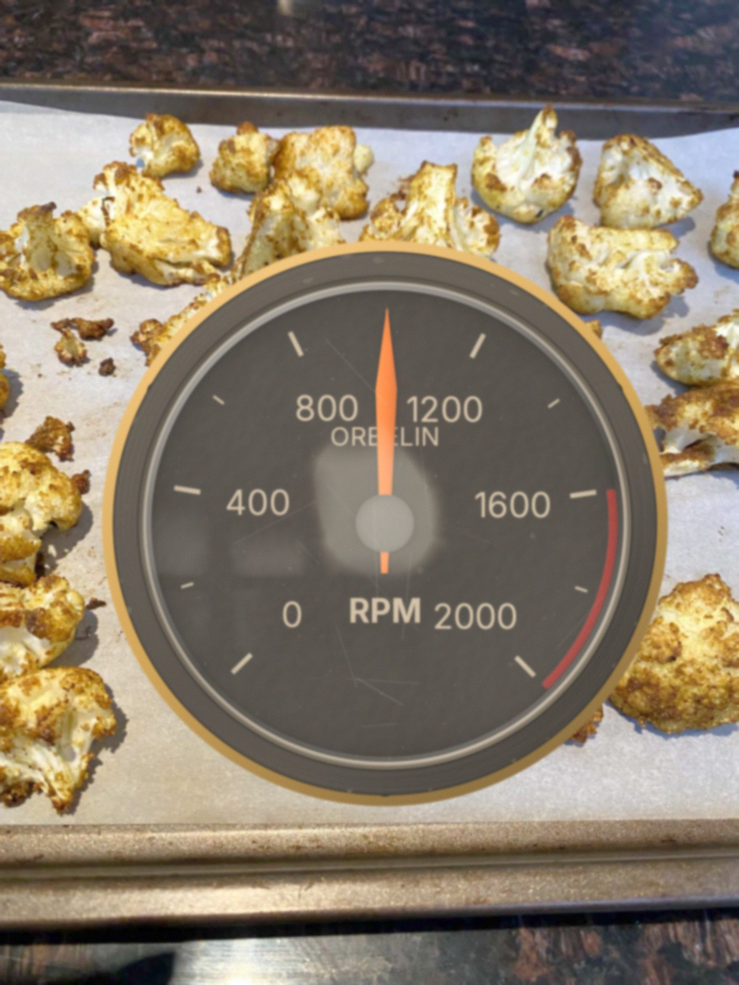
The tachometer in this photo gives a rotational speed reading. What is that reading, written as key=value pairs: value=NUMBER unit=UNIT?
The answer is value=1000 unit=rpm
